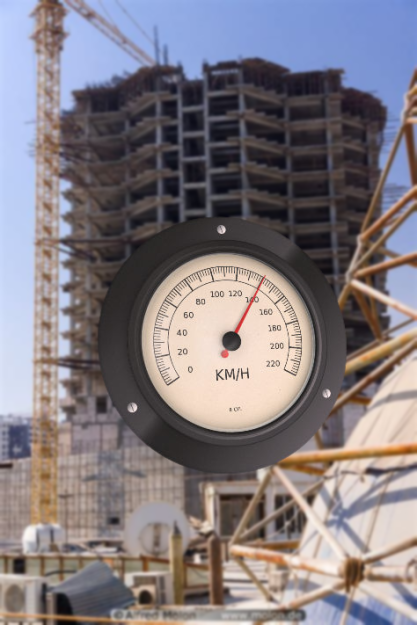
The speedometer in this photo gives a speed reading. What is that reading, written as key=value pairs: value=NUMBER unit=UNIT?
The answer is value=140 unit=km/h
